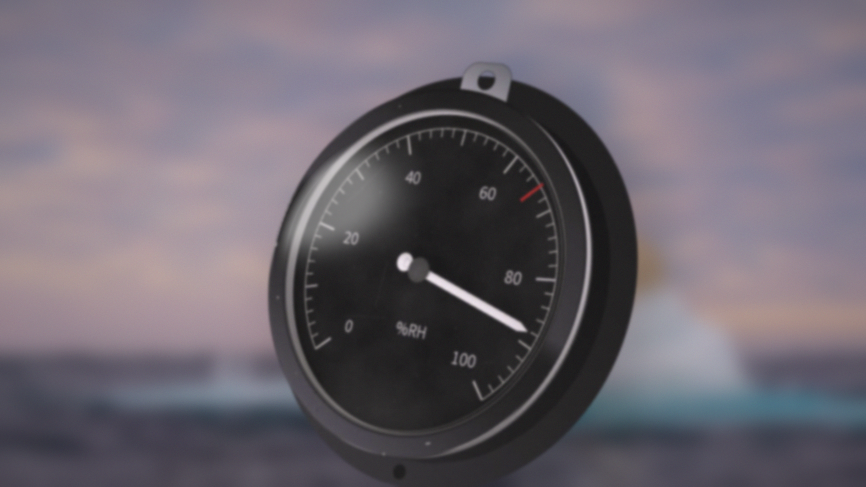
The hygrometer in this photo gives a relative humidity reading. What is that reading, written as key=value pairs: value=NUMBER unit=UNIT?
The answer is value=88 unit=%
